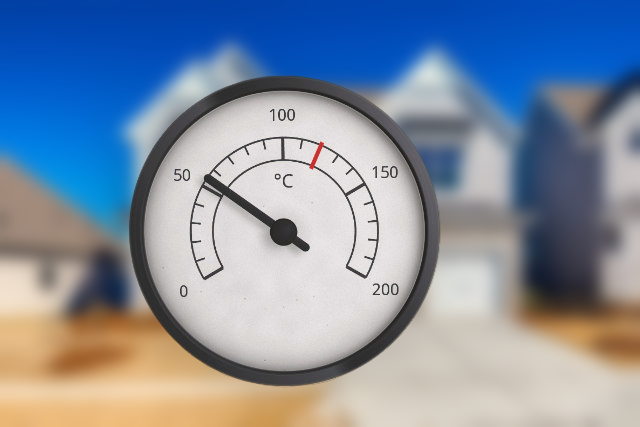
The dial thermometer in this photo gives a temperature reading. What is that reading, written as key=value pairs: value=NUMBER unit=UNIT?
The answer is value=55 unit=°C
